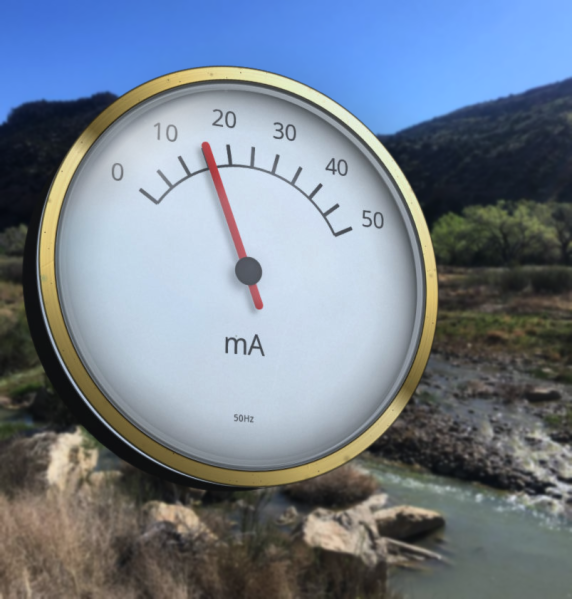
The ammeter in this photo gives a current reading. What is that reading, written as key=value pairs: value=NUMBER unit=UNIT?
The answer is value=15 unit=mA
